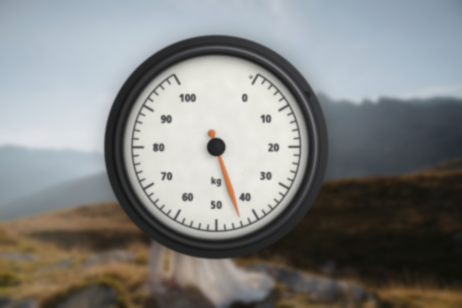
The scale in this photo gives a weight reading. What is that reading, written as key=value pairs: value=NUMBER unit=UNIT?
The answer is value=44 unit=kg
